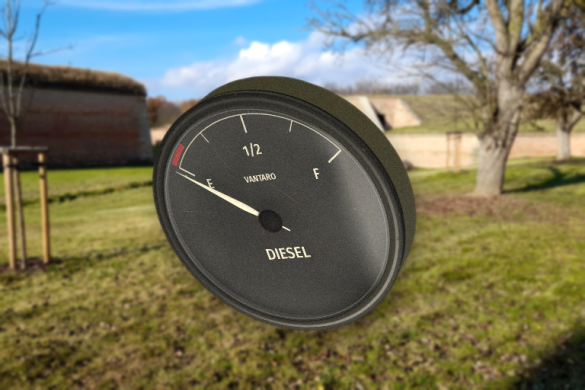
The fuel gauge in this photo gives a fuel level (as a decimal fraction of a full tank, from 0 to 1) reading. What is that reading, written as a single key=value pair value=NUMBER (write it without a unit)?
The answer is value=0
